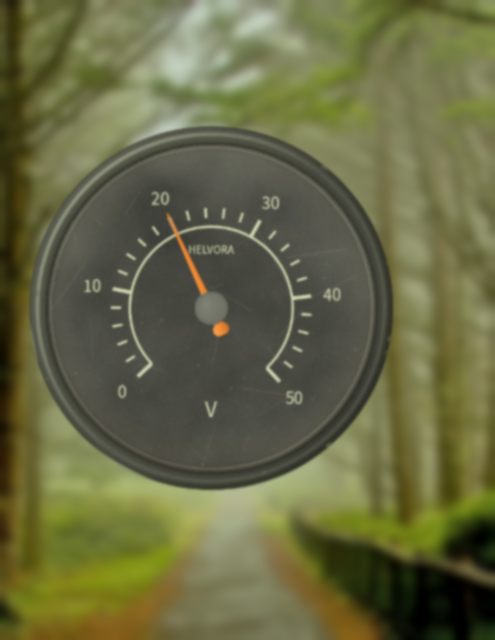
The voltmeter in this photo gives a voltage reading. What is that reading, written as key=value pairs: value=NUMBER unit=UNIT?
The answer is value=20 unit=V
